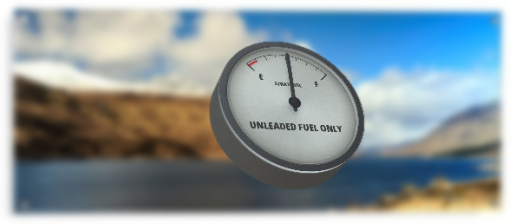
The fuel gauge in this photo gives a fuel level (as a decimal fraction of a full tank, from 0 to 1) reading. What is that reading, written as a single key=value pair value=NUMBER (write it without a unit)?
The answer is value=0.5
